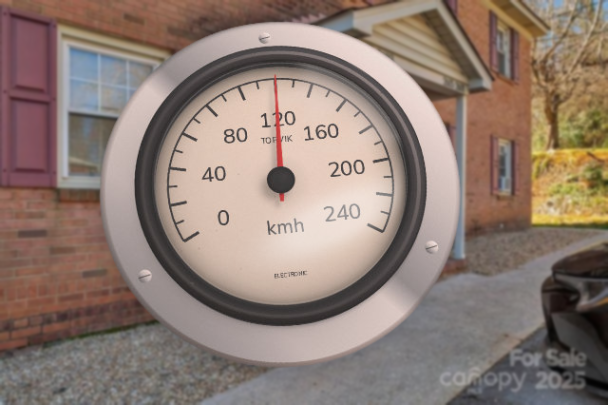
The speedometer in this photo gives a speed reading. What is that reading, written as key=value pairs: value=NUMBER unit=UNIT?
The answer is value=120 unit=km/h
